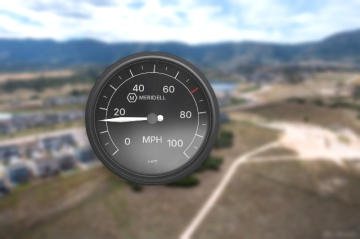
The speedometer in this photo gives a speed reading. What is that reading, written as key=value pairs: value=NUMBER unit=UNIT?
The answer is value=15 unit=mph
